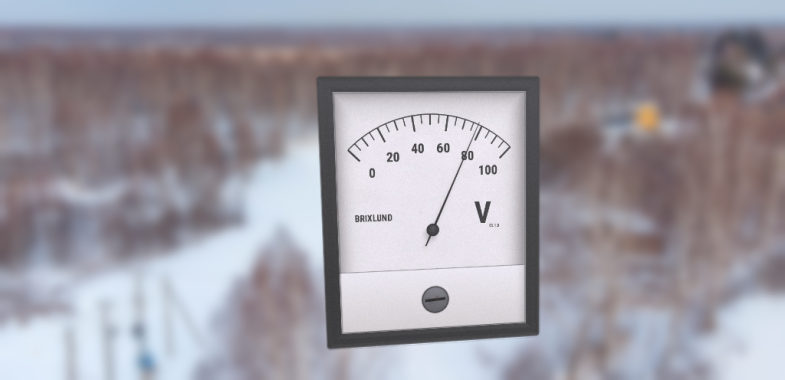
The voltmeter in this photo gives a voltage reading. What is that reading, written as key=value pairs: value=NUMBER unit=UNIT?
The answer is value=77.5 unit=V
